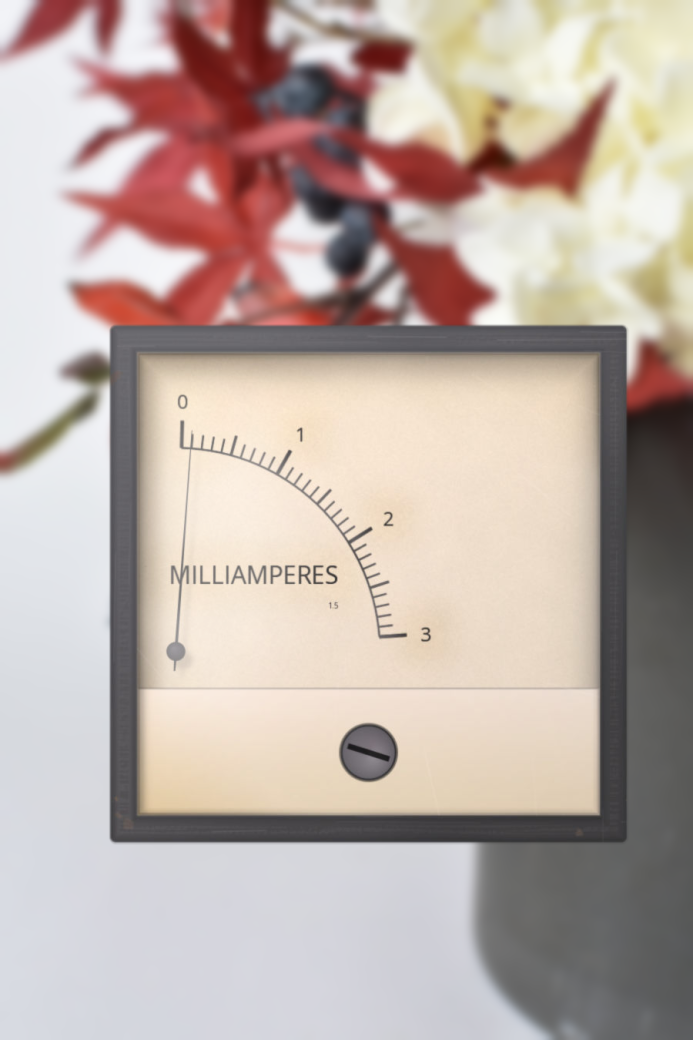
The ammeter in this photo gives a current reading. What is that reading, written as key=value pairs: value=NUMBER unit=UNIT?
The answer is value=0.1 unit=mA
